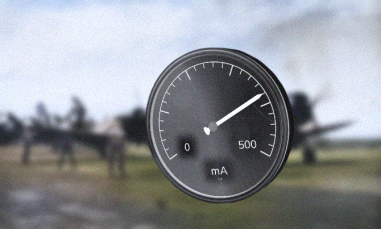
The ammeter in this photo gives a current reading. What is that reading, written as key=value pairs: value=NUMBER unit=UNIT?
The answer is value=380 unit=mA
